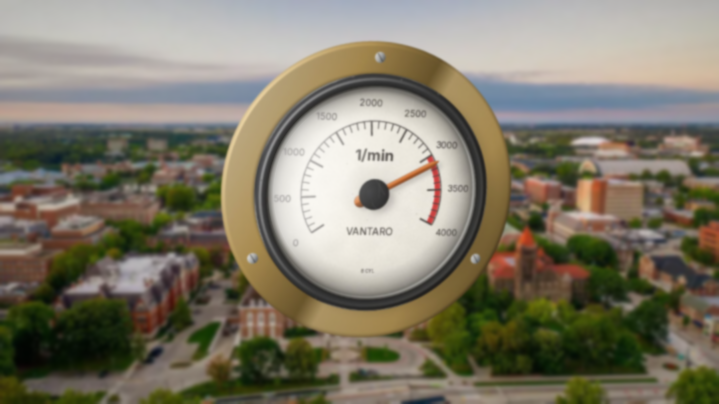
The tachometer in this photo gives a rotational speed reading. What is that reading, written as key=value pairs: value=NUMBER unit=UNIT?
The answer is value=3100 unit=rpm
